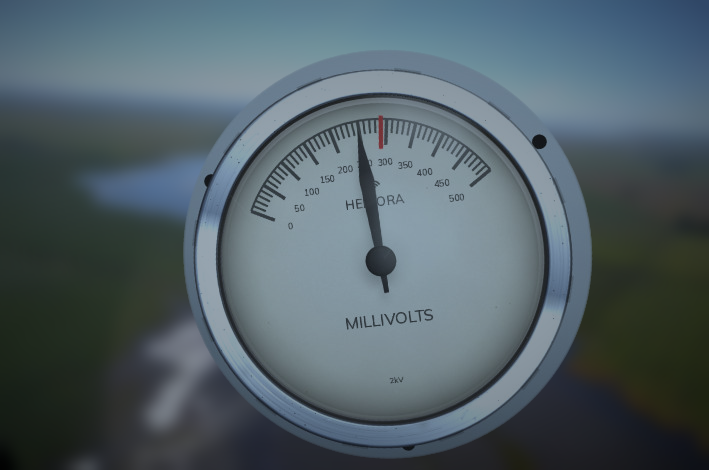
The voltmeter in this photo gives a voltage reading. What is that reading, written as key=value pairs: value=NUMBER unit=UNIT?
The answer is value=250 unit=mV
